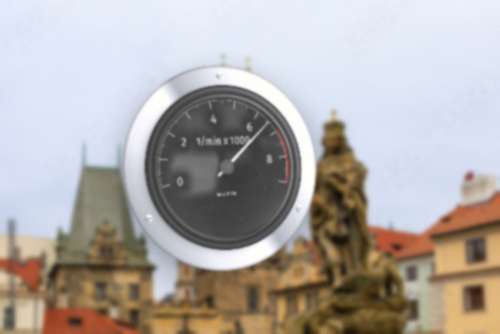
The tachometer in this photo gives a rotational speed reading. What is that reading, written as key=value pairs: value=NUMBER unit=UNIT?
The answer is value=6500 unit=rpm
